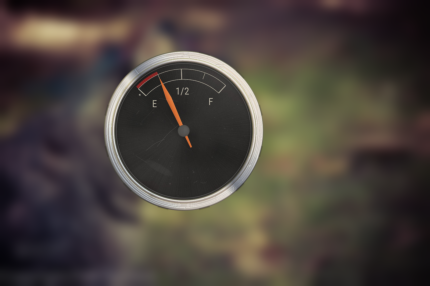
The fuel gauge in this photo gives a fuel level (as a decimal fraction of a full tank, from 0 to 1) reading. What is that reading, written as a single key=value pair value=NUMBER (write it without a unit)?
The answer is value=0.25
